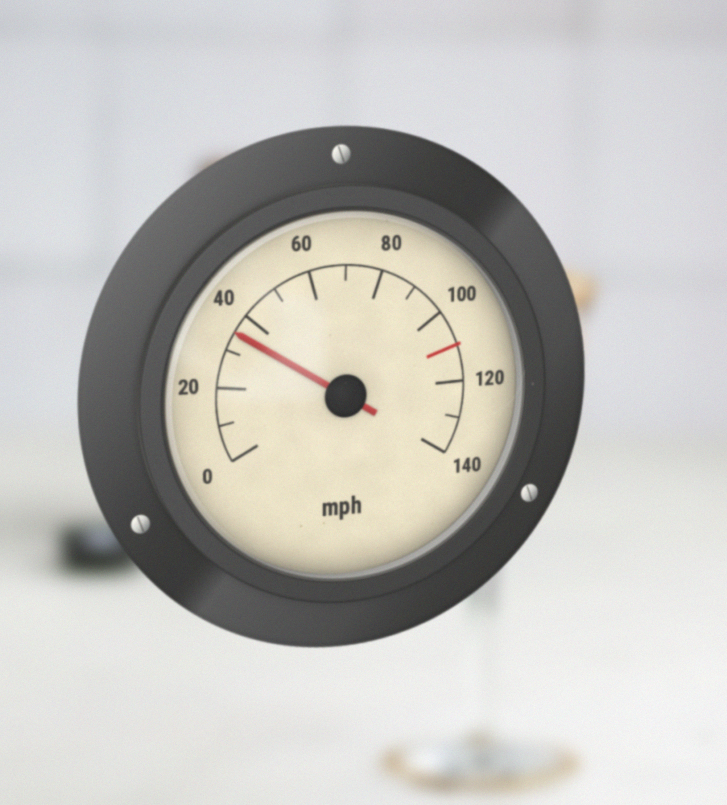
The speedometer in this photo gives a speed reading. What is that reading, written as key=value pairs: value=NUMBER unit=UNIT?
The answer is value=35 unit=mph
